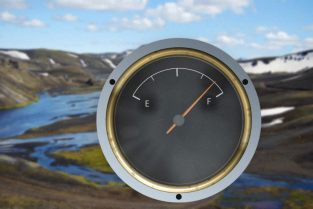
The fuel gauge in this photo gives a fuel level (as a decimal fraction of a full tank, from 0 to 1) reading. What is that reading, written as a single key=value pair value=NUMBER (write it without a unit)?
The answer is value=0.875
